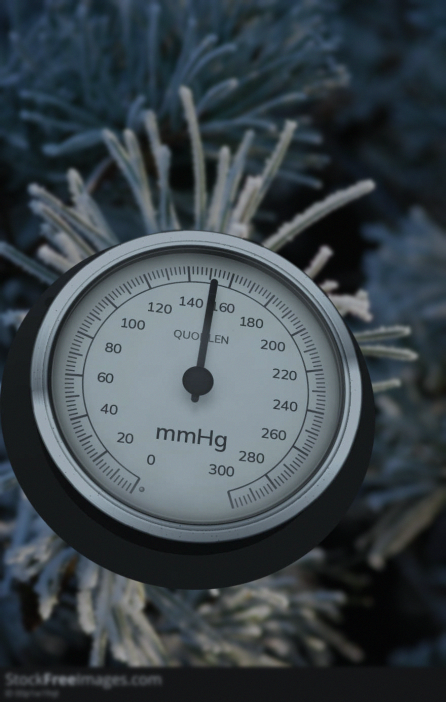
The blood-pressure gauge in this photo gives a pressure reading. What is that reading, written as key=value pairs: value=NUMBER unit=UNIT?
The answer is value=152 unit=mmHg
